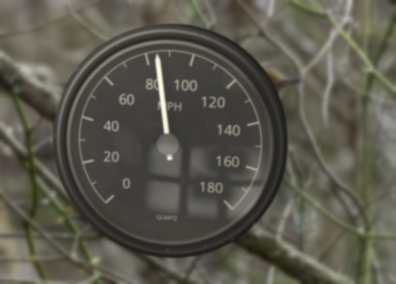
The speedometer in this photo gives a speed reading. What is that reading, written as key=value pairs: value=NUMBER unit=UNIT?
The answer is value=85 unit=mph
